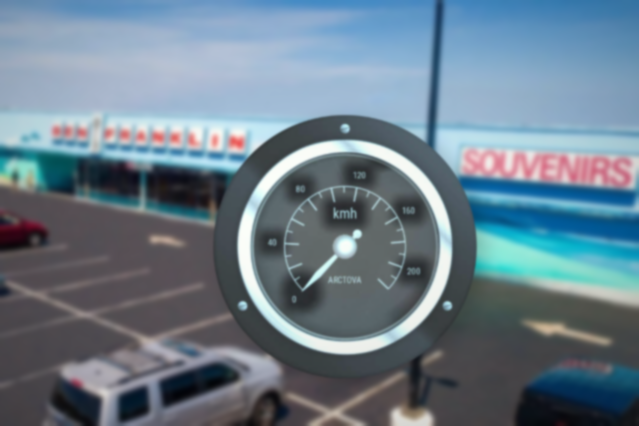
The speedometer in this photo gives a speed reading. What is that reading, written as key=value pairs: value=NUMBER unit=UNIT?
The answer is value=0 unit=km/h
